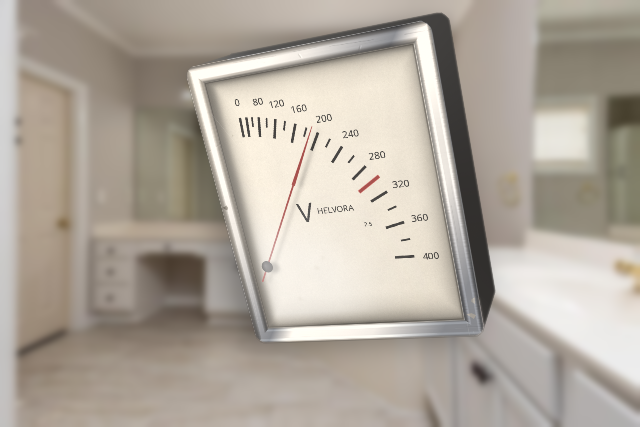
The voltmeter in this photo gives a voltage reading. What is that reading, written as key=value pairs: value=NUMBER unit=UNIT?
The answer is value=190 unit=V
